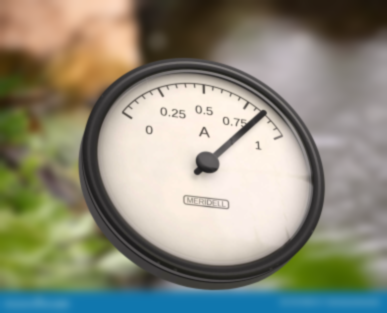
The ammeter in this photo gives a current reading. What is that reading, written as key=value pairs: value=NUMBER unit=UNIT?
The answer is value=0.85 unit=A
